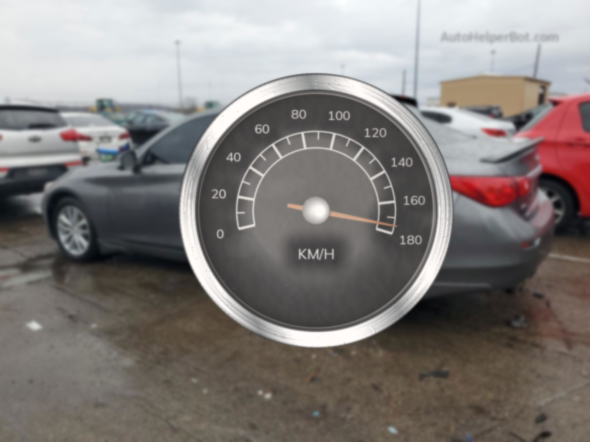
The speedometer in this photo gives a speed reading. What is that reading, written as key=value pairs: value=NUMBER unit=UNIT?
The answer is value=175 unit=km/h
